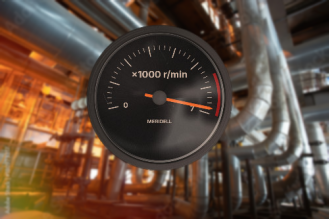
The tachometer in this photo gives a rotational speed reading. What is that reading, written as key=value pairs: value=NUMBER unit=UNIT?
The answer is value=6800 unit=rpm
